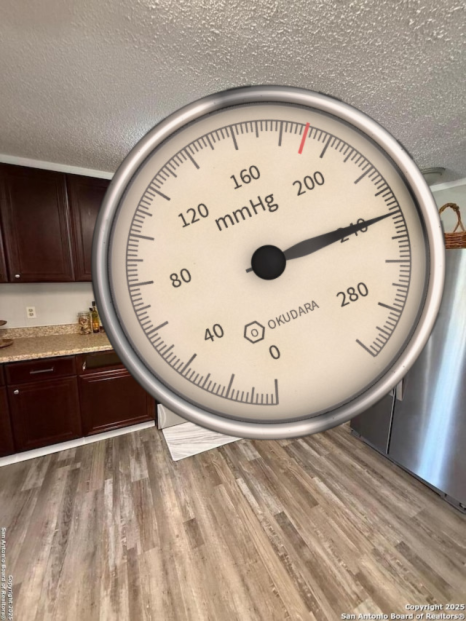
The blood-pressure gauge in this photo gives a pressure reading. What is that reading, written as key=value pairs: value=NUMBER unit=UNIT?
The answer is value=240 unit=mmHg
